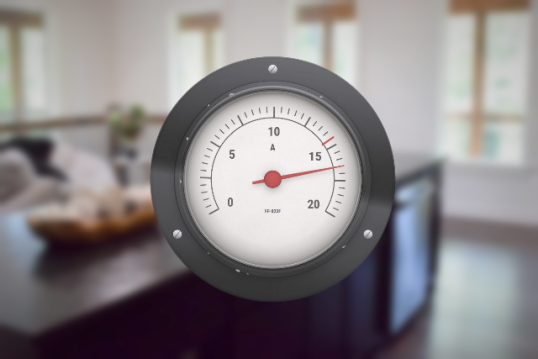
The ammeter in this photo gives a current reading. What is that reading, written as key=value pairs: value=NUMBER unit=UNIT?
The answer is value=16.5 unit=A
